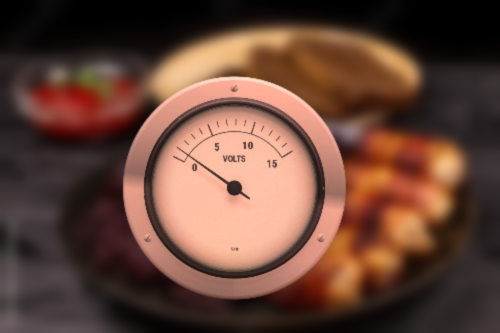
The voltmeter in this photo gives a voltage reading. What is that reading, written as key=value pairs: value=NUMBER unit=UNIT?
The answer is value=1 unit=V
